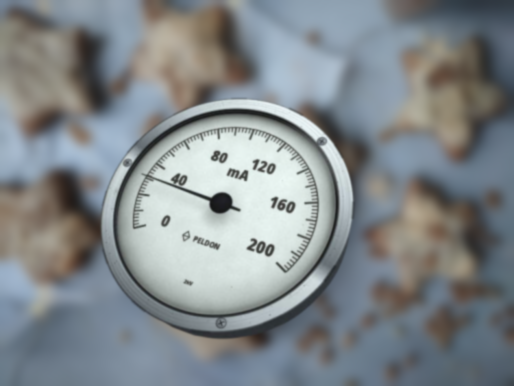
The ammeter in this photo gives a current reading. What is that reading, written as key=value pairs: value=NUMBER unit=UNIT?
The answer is value=30 unit=mA
